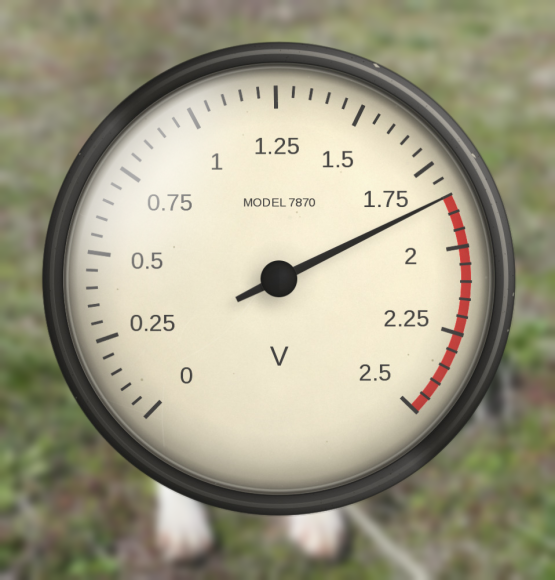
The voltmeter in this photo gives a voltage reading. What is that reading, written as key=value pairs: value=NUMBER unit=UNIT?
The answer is value=1.85 unit=V
